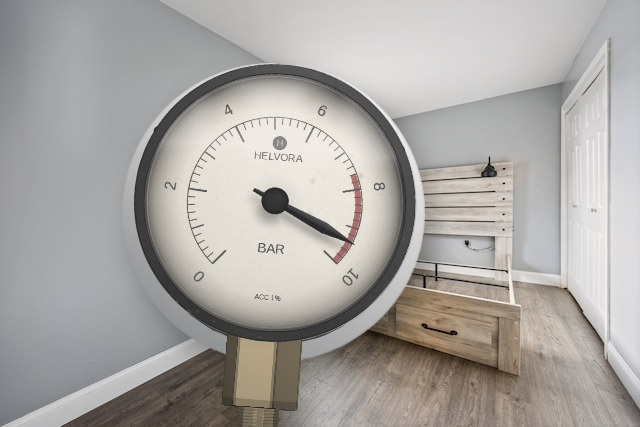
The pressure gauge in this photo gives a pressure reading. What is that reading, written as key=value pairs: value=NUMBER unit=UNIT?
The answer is value=9.4 unit=bar
